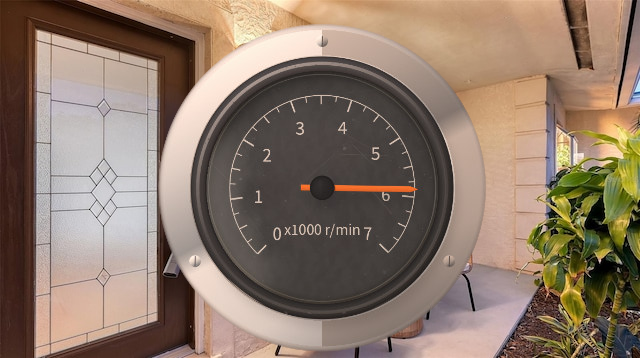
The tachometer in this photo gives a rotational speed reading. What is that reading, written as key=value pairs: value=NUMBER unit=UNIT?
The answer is value=5875 unit=rpm
